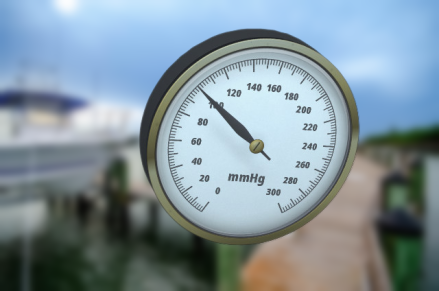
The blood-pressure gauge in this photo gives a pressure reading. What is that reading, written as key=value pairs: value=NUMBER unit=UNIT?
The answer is value=100 unit=mmHg
